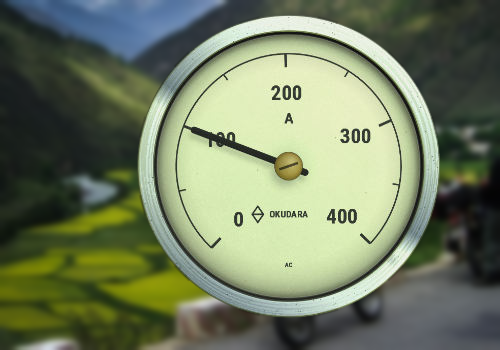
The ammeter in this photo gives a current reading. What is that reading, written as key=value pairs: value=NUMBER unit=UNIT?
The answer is value=100 unit=A
